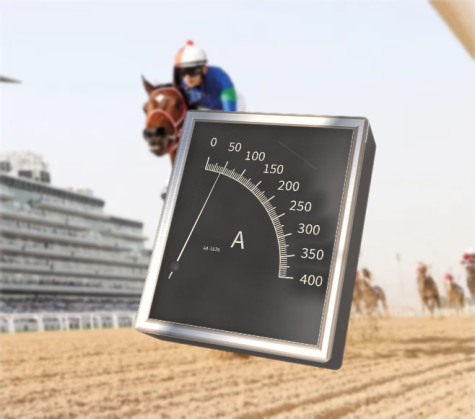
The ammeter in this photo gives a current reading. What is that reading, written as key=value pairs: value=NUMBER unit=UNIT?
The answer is value=50 unit=A
